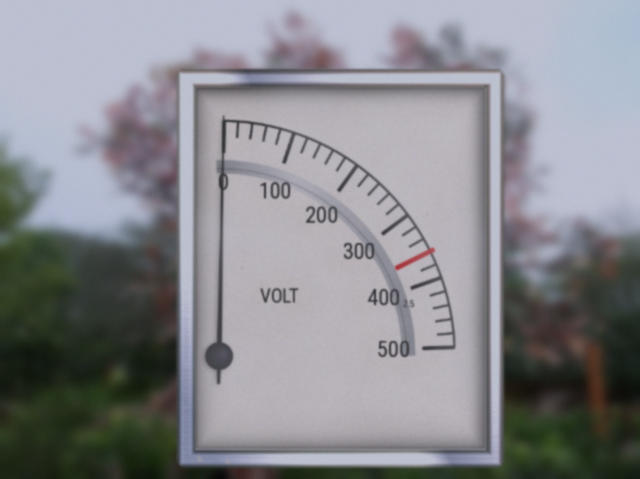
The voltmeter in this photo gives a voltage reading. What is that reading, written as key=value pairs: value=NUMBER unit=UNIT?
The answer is value=0 unit=V
